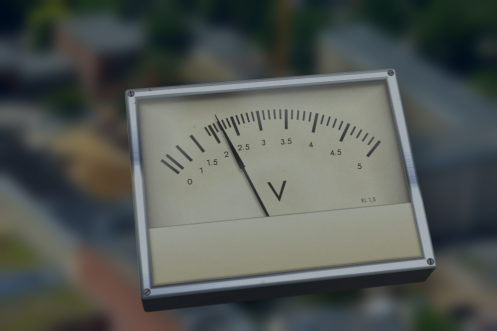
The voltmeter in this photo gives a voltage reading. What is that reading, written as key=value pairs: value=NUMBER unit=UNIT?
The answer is value=2.2 unit=V
